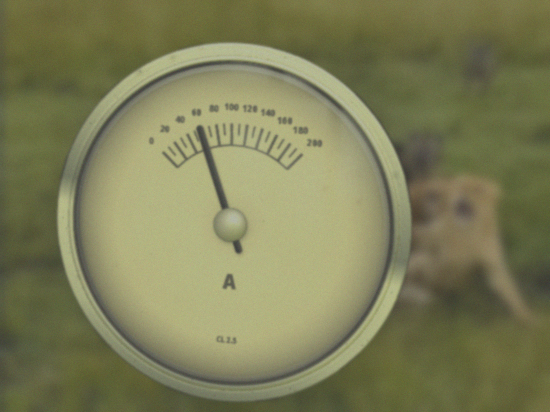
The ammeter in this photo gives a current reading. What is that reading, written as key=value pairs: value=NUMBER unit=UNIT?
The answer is value=60 unit=A
